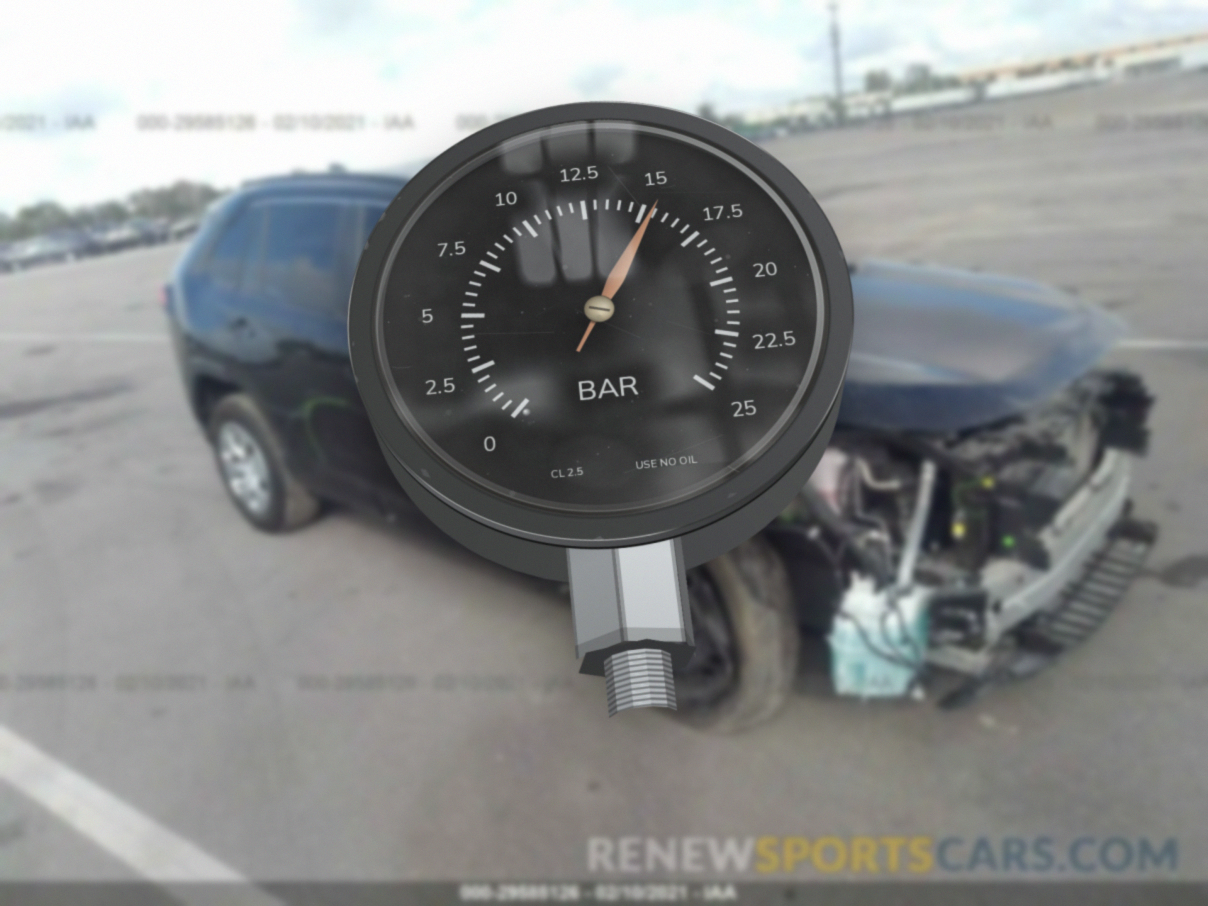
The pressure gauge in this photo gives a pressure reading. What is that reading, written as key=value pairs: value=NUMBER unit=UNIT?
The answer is value=15.5 unit=bar
